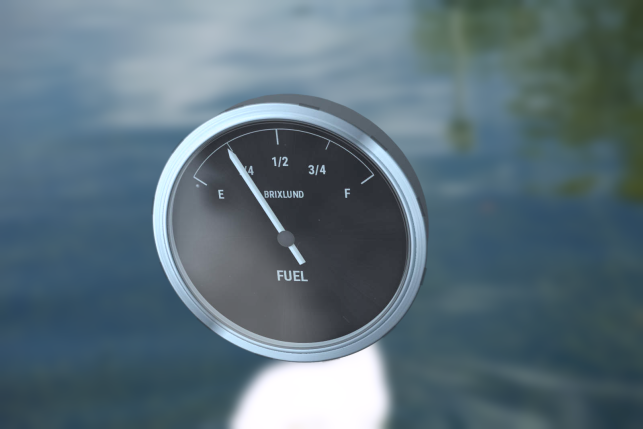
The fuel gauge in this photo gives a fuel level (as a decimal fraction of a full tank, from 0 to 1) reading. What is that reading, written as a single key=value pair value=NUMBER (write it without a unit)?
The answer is value=0.25
